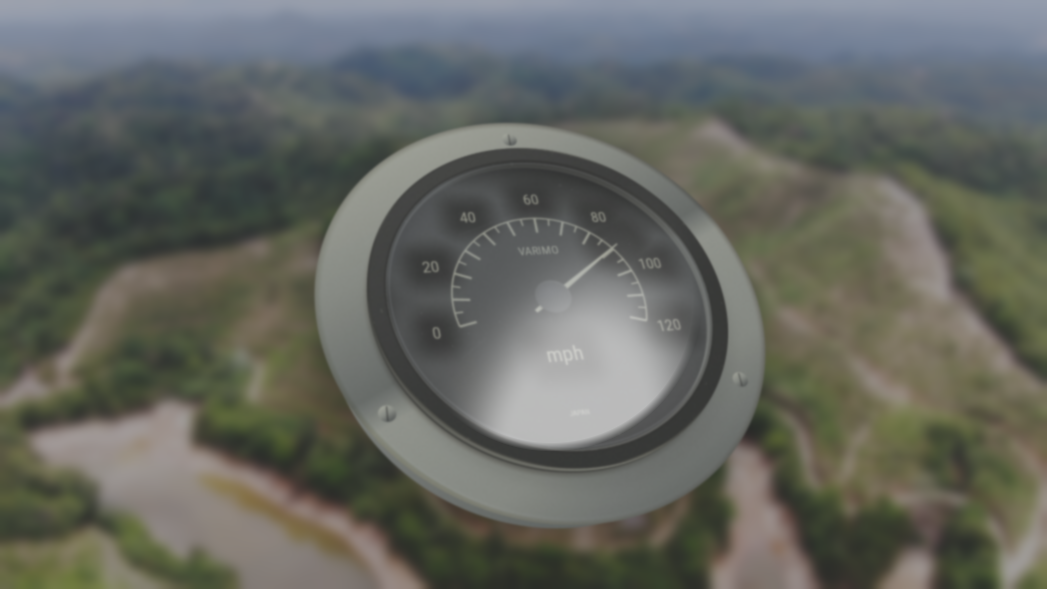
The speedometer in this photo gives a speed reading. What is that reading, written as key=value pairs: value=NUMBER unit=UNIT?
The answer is value=90 unit=mph
